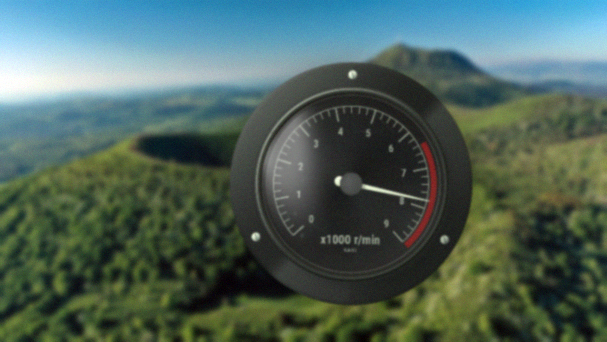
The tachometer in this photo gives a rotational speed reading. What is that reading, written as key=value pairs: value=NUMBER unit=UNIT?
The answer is value=7800 unit=rpm
